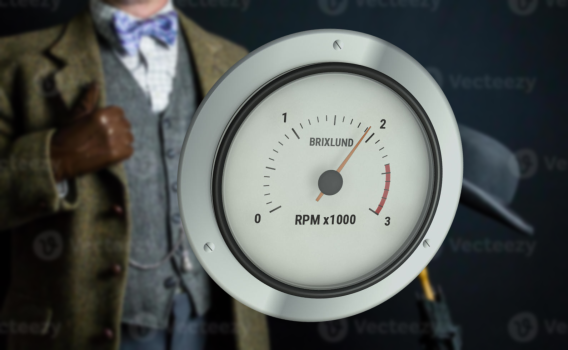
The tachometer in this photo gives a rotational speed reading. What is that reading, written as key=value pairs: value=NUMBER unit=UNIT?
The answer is value=1900 unit=rpm
